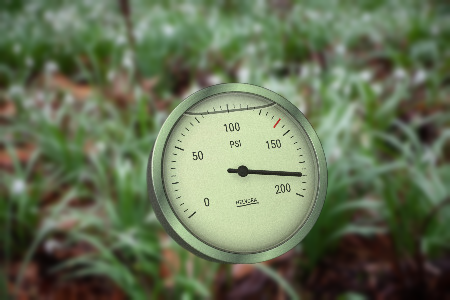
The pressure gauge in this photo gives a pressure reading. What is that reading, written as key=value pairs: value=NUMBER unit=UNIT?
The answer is value=185 unit=psi
